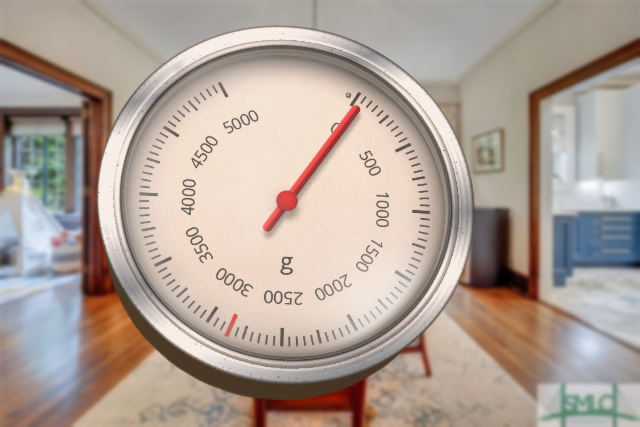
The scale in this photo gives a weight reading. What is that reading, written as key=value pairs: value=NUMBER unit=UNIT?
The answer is value=50 unit=g
